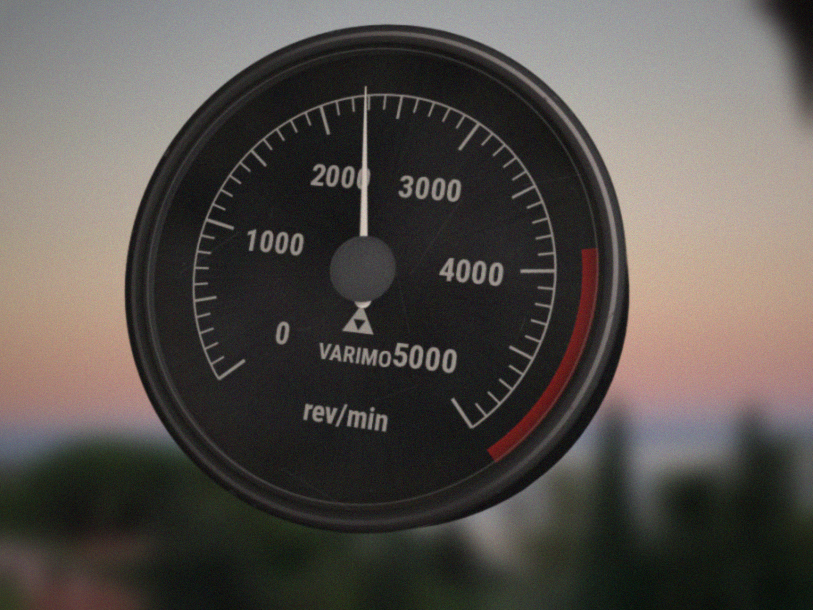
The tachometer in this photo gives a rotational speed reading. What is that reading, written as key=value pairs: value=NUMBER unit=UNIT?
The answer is value=2300 unit=rpm
